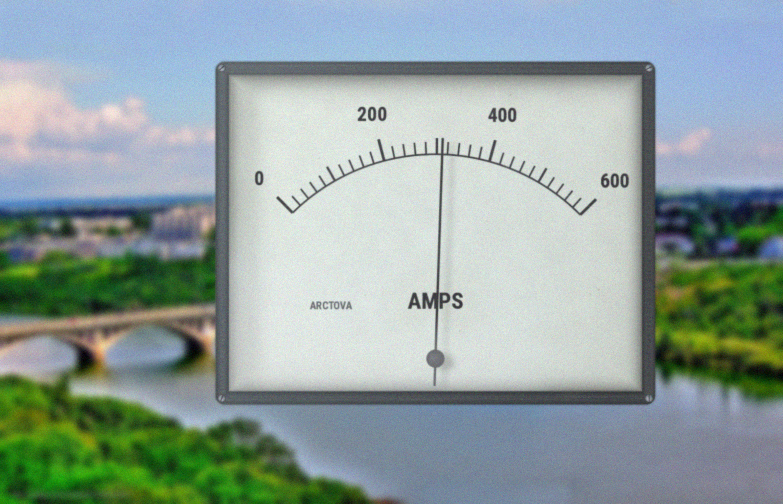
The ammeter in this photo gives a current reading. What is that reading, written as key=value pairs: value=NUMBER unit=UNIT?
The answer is value=310 unit=A
